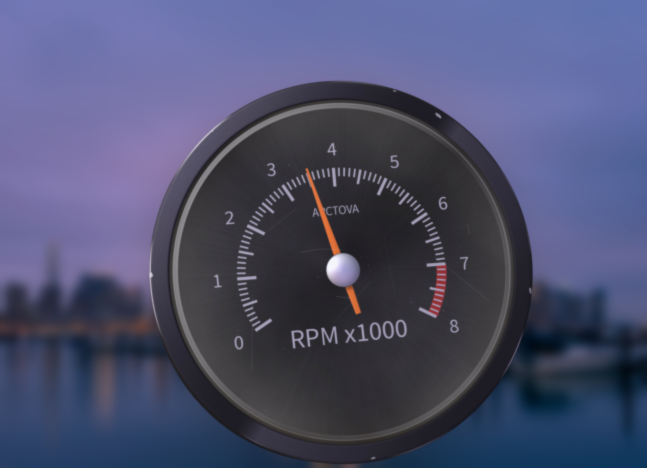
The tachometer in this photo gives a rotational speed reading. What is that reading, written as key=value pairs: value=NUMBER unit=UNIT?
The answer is value=3500 unit=rpm
